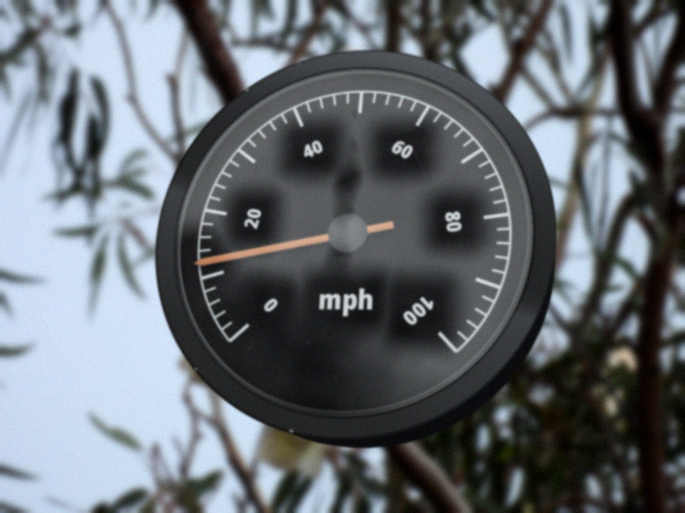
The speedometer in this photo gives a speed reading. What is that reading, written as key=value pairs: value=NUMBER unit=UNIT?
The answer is value=12 unit=mph
